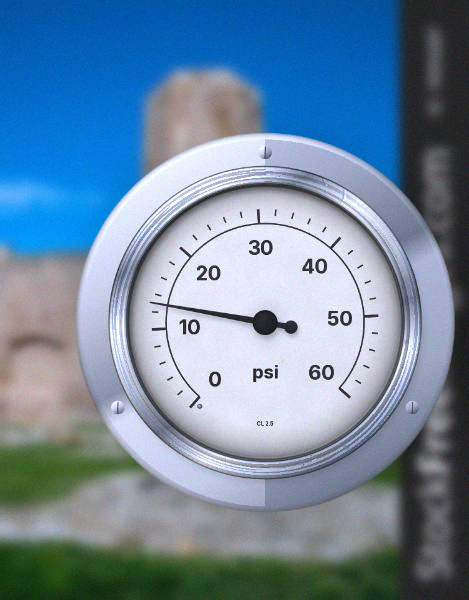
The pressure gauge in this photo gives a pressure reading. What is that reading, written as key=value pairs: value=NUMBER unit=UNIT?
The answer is value=13 unit=psi
